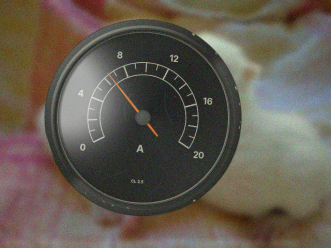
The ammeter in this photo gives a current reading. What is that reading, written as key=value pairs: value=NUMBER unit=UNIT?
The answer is value=6.5 unit=A
